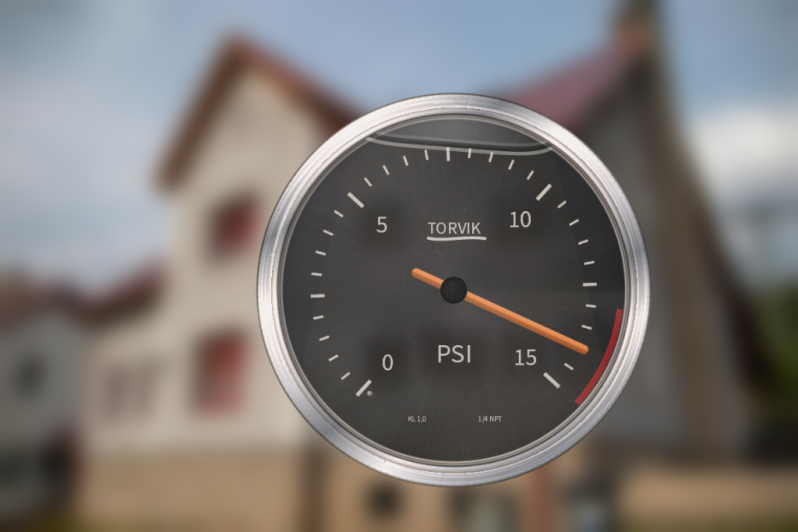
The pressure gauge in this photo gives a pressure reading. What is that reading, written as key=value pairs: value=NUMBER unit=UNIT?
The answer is value=14 unit=psi
